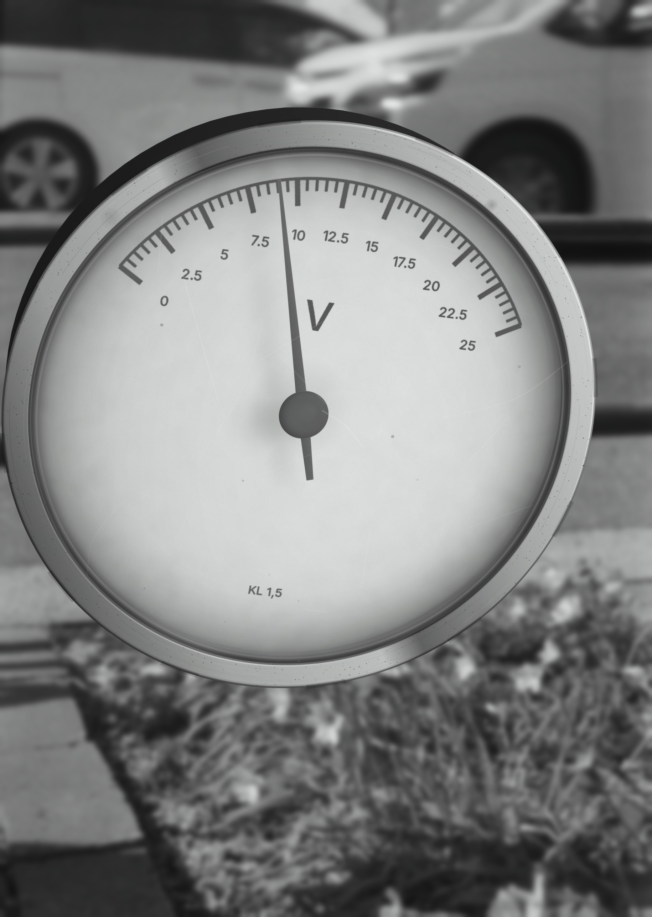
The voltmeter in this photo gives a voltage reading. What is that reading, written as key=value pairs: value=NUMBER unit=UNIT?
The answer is value=9 unit=V
